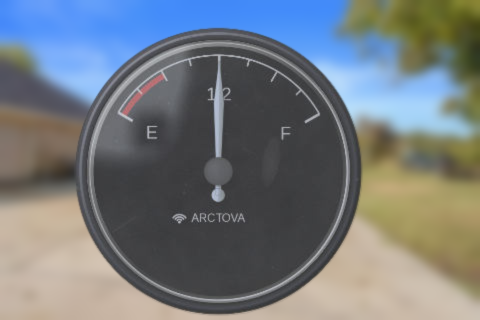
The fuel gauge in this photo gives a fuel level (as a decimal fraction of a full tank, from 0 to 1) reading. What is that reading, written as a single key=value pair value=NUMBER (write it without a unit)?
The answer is value=0.5
